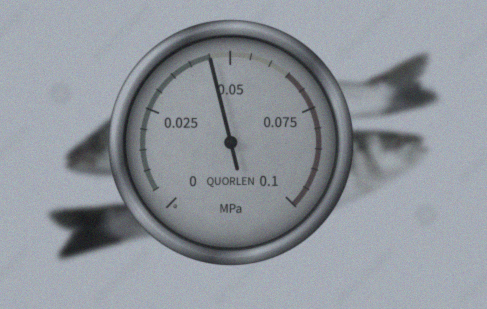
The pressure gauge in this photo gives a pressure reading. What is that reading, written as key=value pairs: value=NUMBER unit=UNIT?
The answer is value=0.045 unit=MPa
